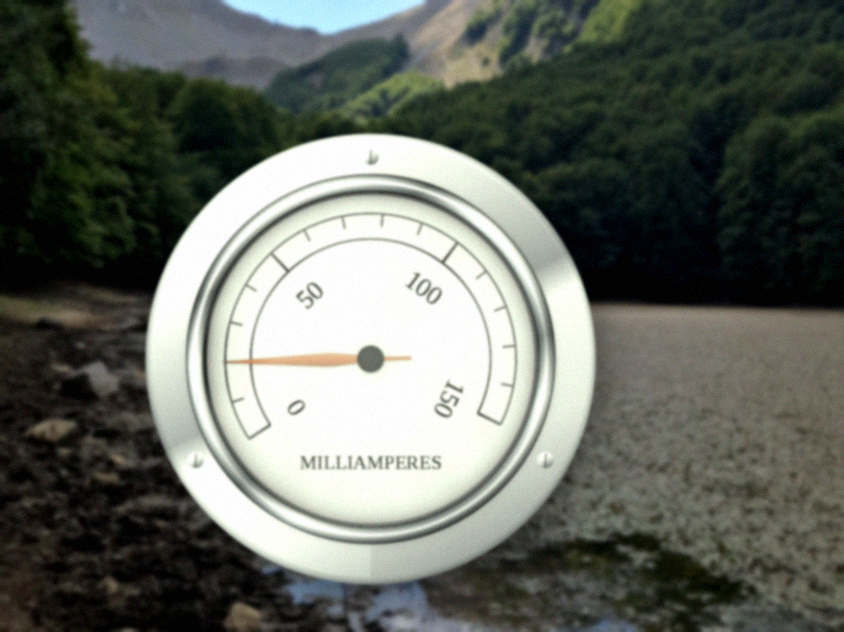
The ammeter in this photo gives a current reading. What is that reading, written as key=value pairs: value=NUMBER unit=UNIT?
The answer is value=20 unit=mA
